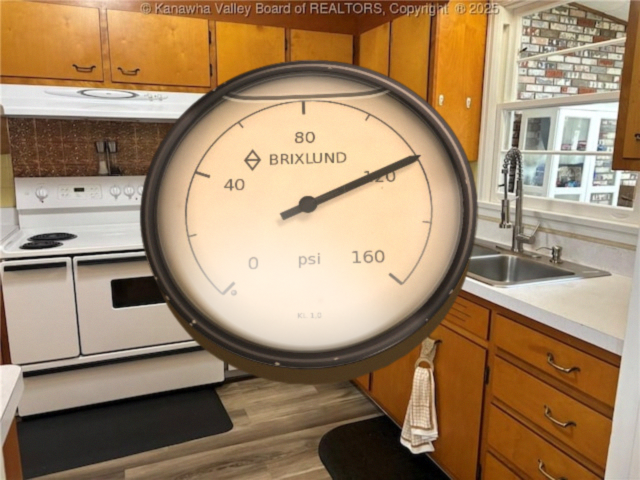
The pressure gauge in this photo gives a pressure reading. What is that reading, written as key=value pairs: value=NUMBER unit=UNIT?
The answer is value=120 unit=psi
